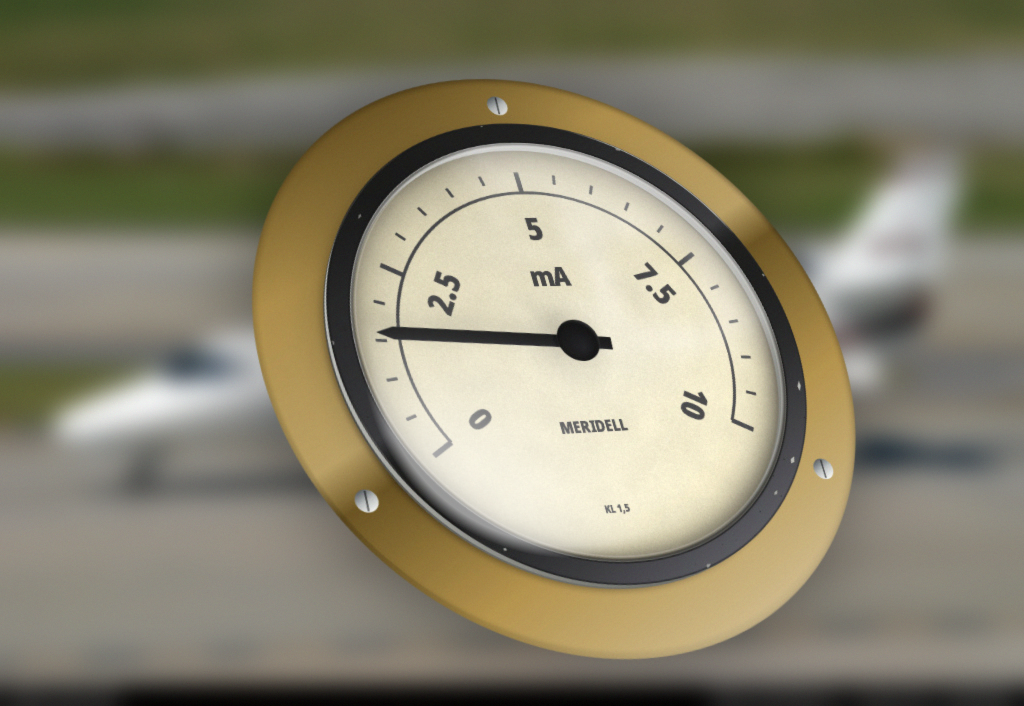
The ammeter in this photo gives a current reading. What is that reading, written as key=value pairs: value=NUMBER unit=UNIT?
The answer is value=1.5 unit=mA
